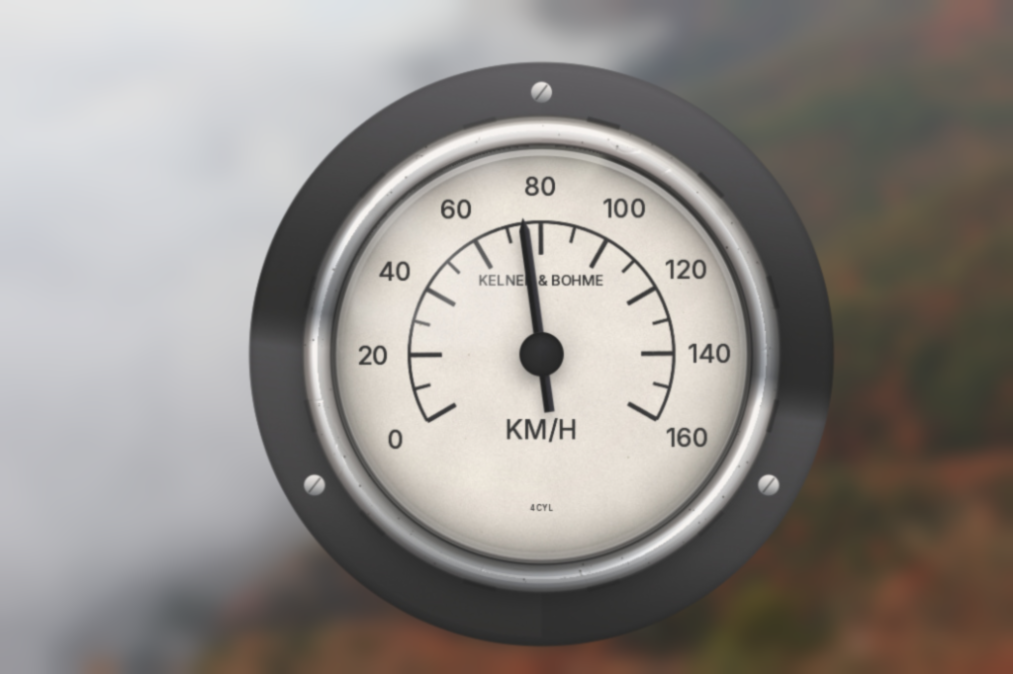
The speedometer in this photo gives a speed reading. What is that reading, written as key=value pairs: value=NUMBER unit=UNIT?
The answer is value=75 unit=km/h
